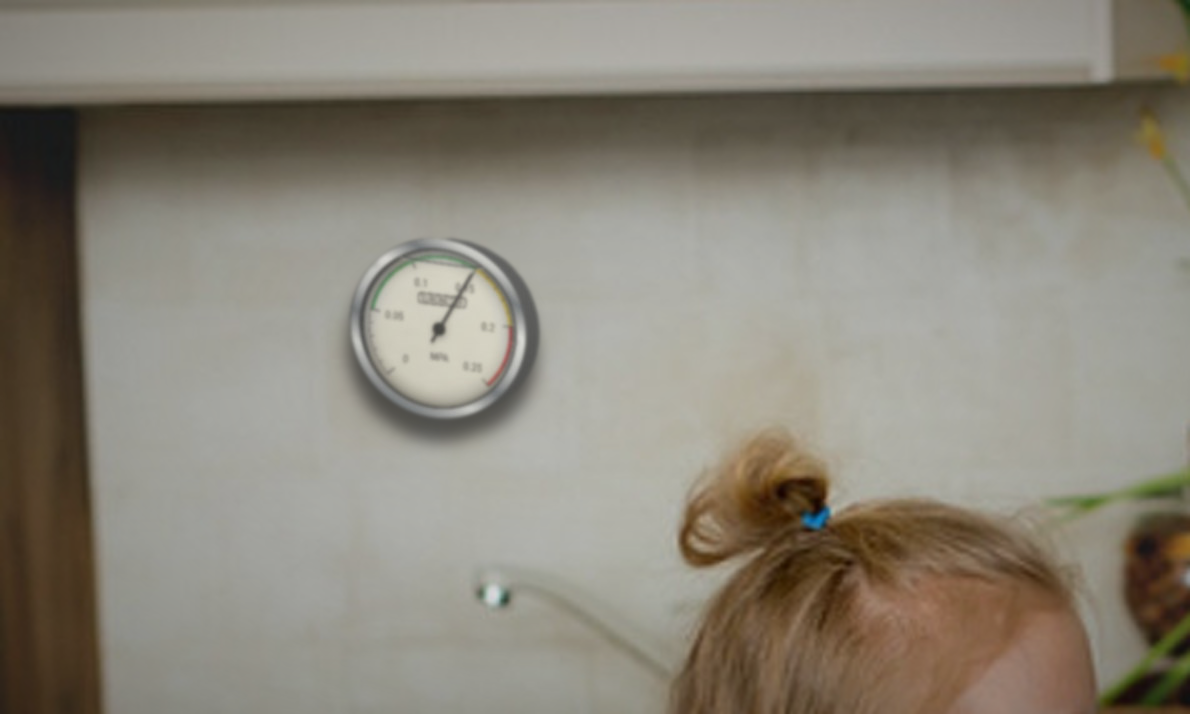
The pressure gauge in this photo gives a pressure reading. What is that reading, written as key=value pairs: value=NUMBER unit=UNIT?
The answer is value=0.15 unit=MPa
